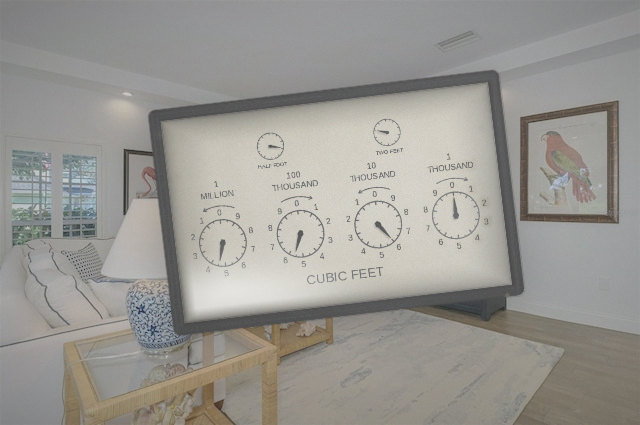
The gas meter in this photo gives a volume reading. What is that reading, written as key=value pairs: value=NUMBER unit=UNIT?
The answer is value=456000 unit=ft³
